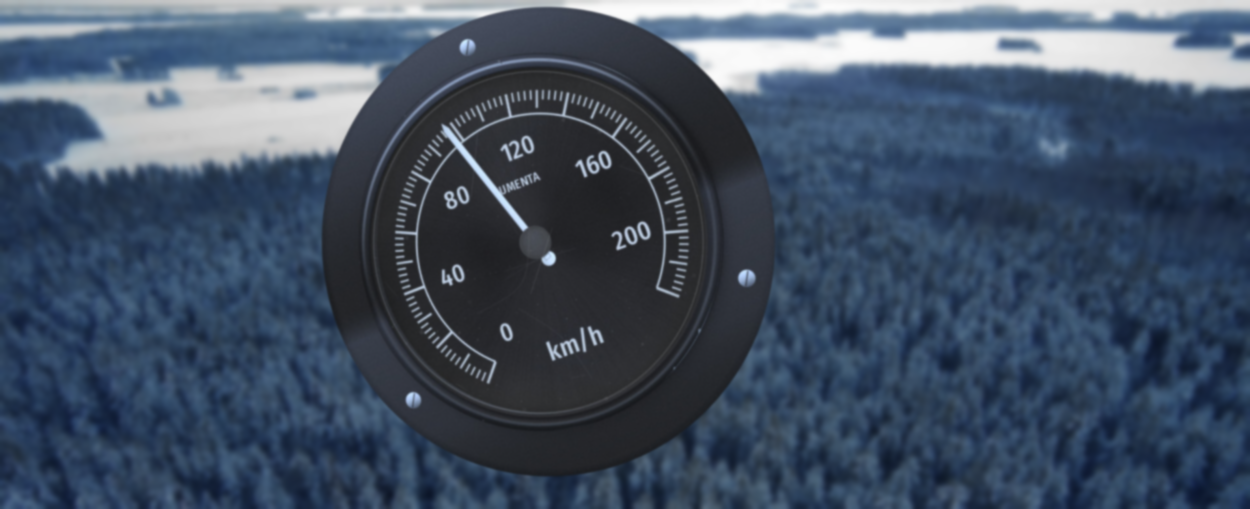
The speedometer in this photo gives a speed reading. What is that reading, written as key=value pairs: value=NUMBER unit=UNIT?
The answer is value=98 unit=km/h
